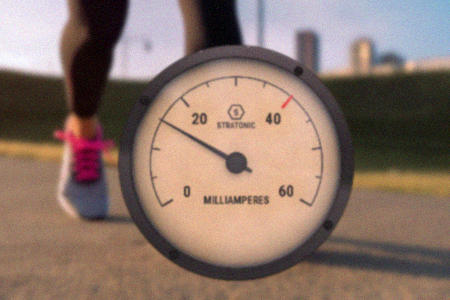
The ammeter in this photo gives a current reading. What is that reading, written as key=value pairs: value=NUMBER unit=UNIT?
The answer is value=15 unit=mA
